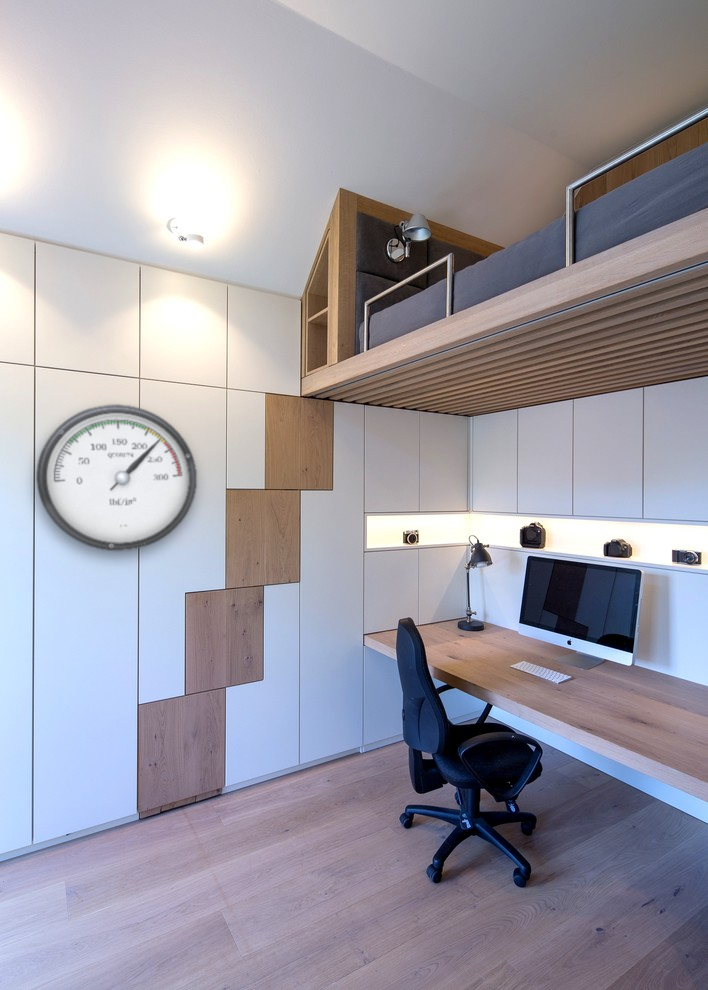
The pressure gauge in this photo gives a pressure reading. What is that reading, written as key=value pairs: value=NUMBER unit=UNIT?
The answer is value=225 unit=psi
